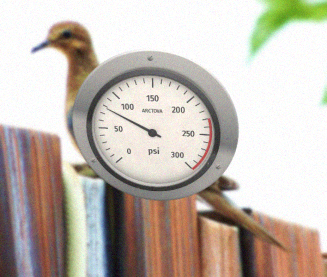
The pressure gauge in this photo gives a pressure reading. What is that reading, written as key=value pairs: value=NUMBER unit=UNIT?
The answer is value=80 unit=psi
